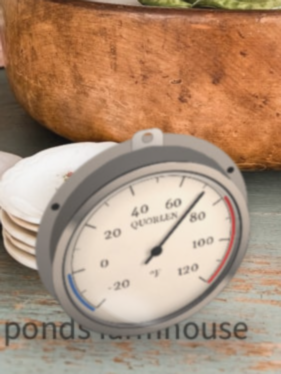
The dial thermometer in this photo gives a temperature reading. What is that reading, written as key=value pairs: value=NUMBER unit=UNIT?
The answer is value=70 unit=°F
